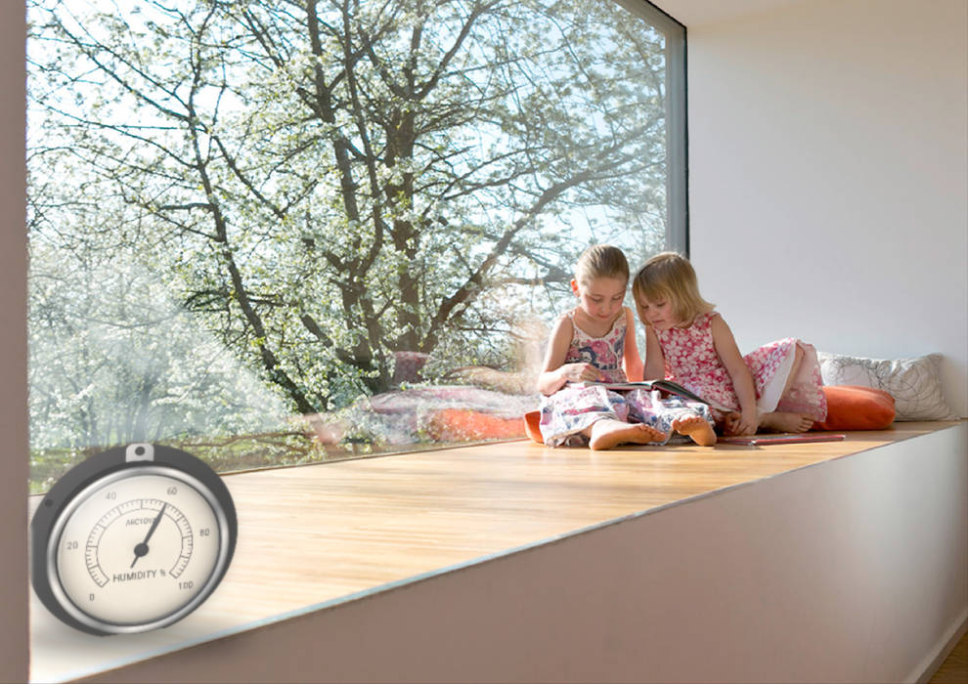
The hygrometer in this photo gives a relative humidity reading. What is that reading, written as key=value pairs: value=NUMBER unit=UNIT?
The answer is value=60 unit=%
